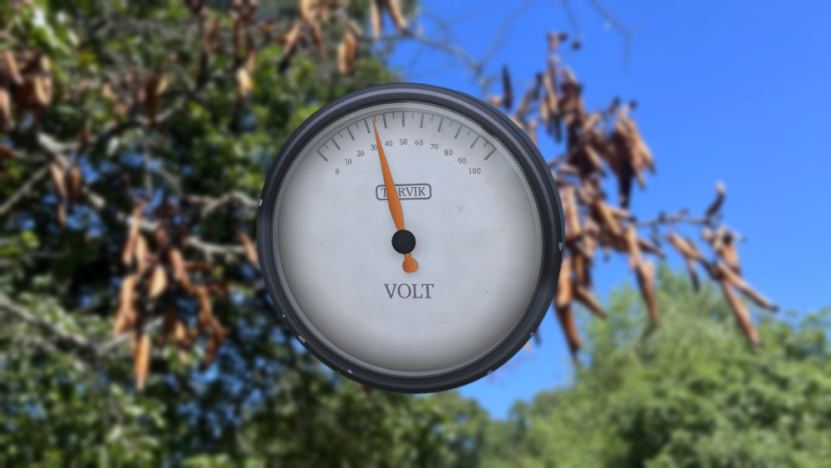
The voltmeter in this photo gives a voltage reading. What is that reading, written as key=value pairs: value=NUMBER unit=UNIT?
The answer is value=35 unit=V
